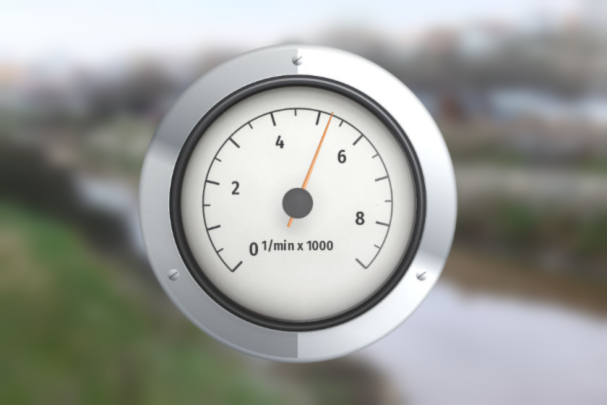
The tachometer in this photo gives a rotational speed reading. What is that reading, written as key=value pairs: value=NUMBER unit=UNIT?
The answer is value=5250 unit=rpm
